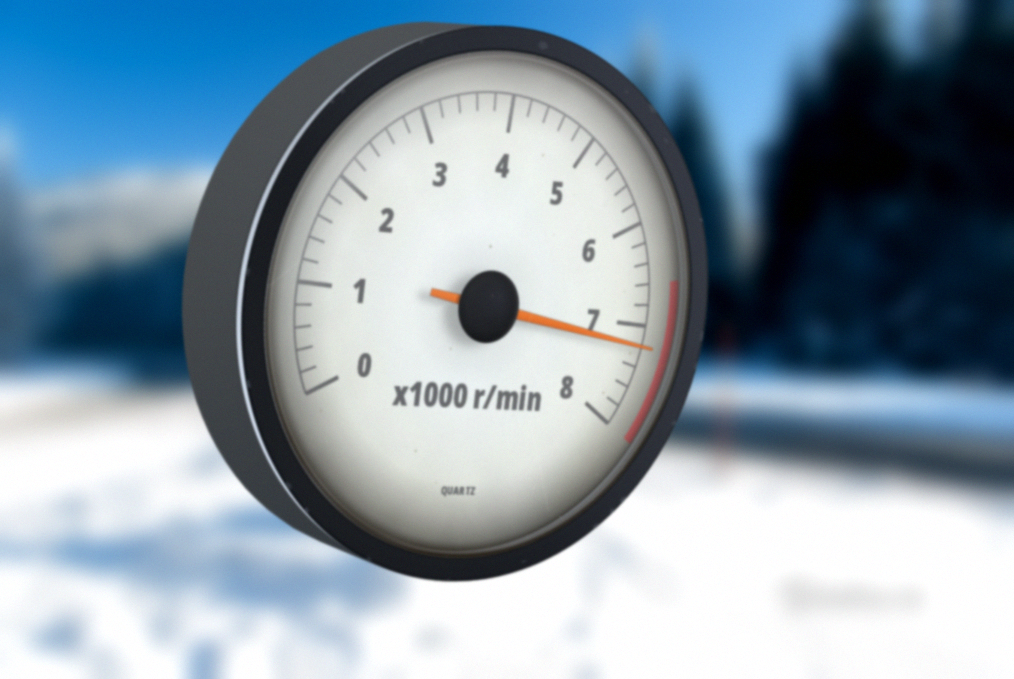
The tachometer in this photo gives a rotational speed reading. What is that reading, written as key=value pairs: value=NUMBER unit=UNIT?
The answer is value=7200 unit=rpm
